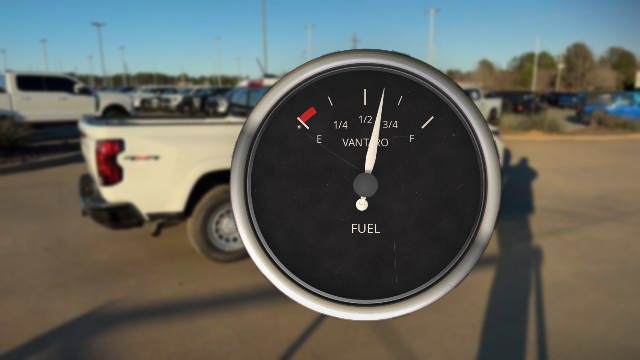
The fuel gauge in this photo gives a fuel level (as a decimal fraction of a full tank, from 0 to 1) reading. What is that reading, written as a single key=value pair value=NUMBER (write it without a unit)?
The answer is value=0.625
